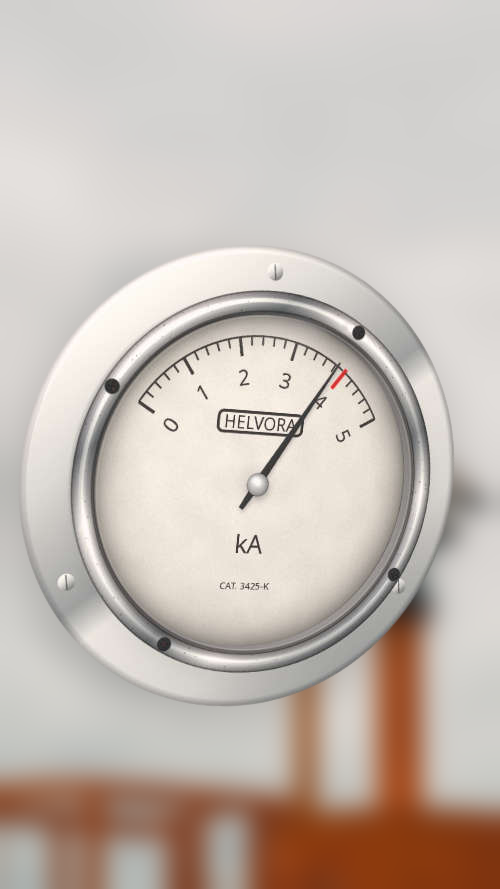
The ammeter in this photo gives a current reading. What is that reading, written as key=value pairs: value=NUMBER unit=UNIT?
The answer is value=3.8 unit=kA
